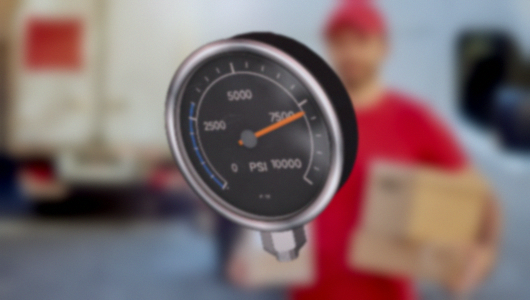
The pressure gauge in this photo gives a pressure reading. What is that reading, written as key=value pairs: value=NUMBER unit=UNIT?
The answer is value=7750 unit=psi
